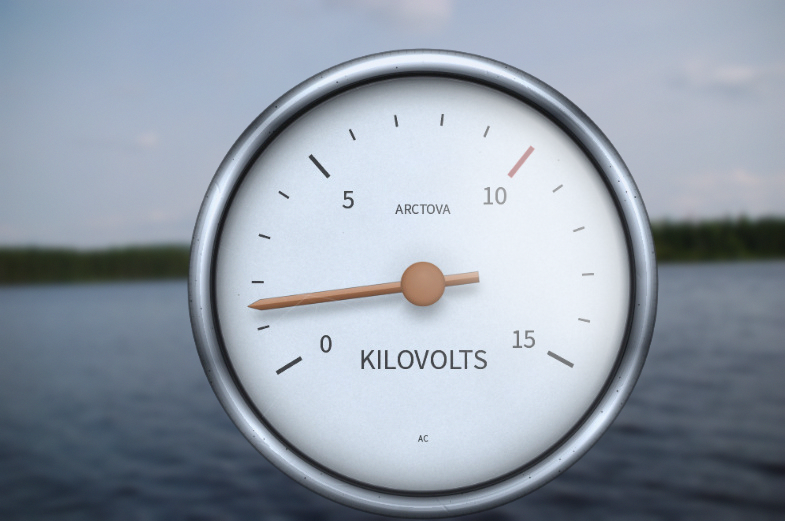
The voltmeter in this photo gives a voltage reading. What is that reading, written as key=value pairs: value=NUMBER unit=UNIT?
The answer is value=1.5 unit=kV
